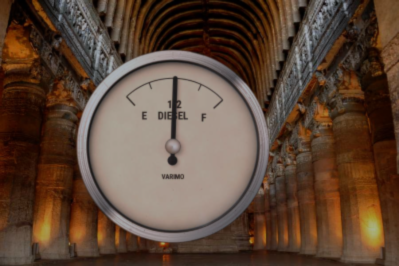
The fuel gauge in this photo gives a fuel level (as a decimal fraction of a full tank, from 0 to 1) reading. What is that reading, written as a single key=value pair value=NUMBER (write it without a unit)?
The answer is value=0.5
